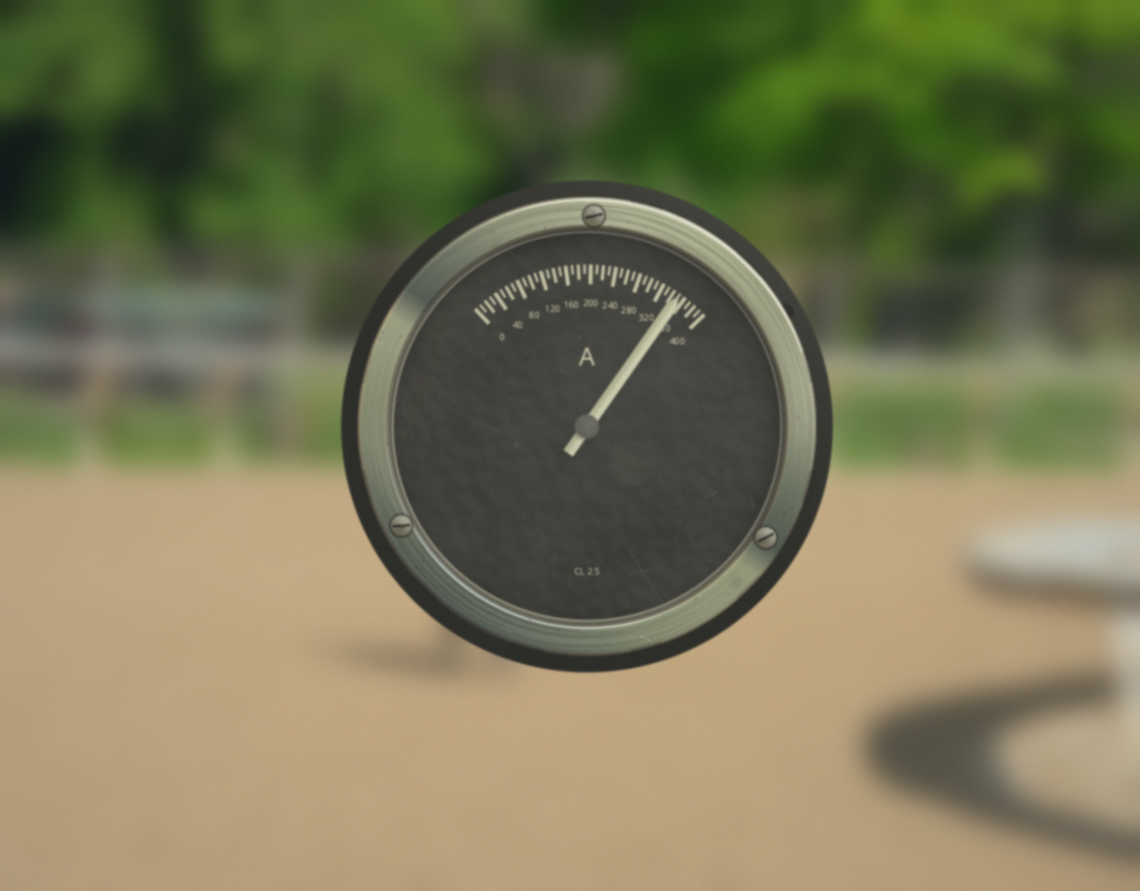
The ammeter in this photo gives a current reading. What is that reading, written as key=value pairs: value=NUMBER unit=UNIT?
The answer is value=350 unit=A
